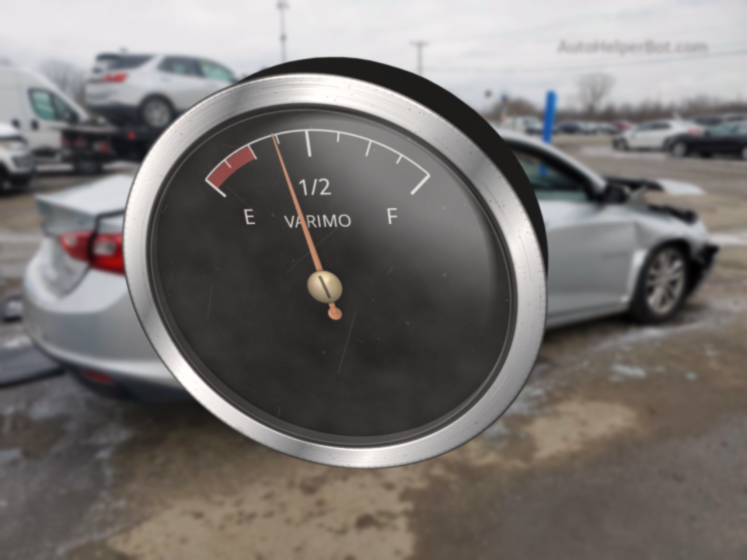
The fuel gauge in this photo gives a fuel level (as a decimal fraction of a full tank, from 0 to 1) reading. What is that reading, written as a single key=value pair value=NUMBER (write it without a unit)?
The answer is value=0.375
